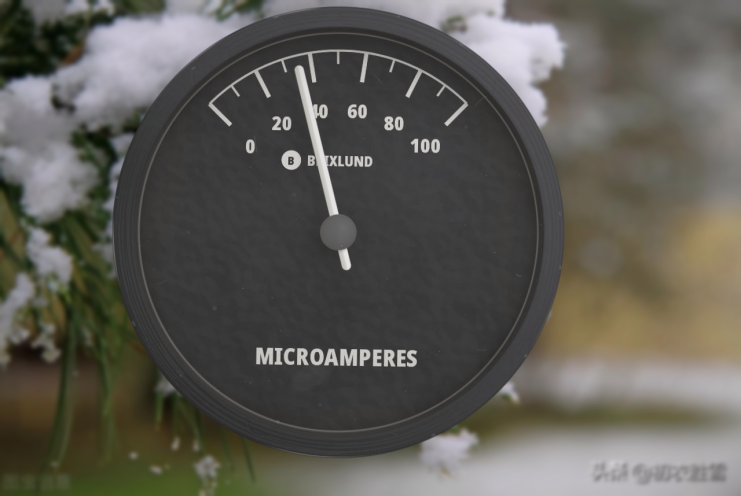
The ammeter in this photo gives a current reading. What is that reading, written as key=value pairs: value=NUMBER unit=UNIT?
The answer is value=35 unit=µA
